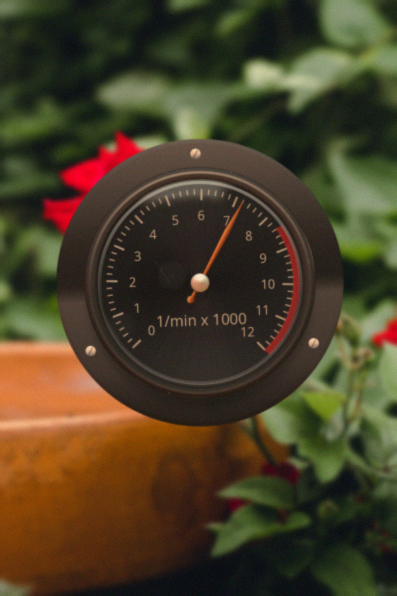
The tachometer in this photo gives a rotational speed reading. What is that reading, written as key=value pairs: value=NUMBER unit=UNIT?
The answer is value=7200 unit=rpm
